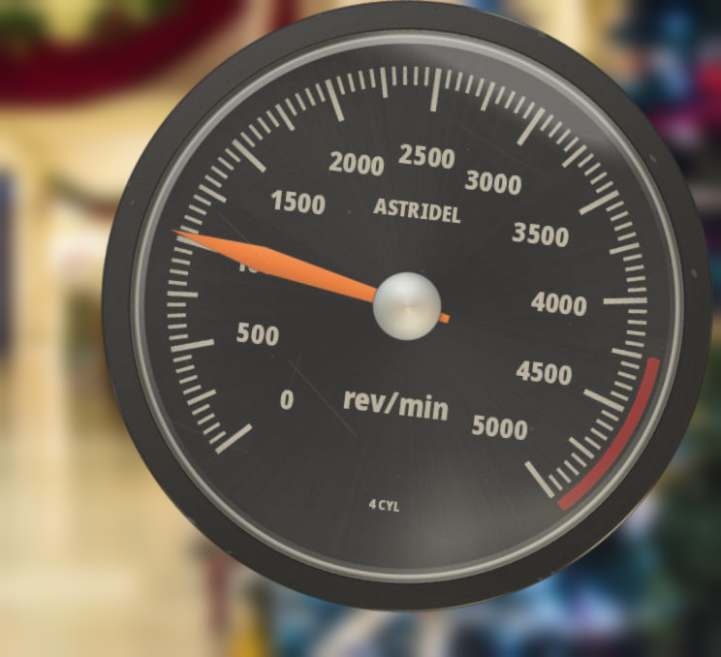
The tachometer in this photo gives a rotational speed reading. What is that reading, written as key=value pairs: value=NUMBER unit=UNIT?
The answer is value=1025 unit=rpm
